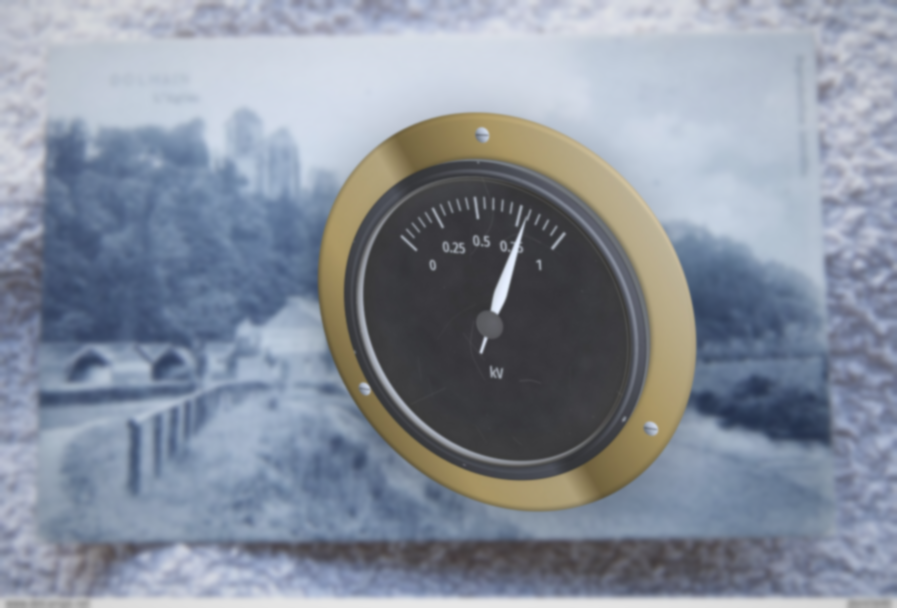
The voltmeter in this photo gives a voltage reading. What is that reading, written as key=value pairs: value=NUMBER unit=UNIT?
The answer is value=0.8 unit=kV
